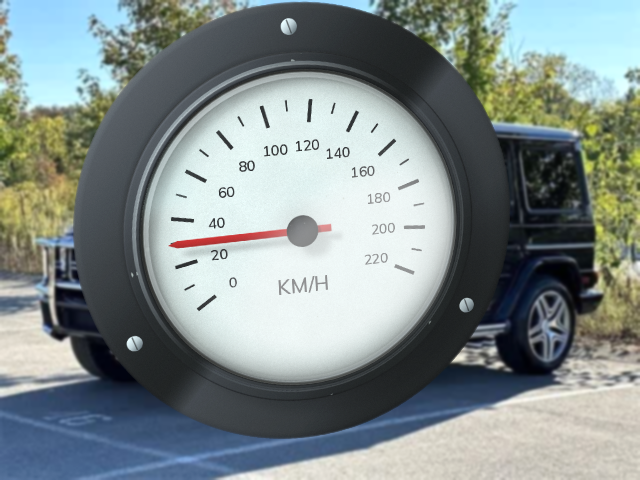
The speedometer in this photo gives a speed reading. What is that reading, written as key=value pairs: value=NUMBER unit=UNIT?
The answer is value=30 unit=km/h
